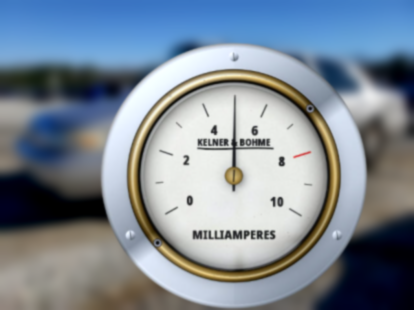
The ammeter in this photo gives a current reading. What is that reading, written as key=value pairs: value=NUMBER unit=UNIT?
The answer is value=5 unit=mA
